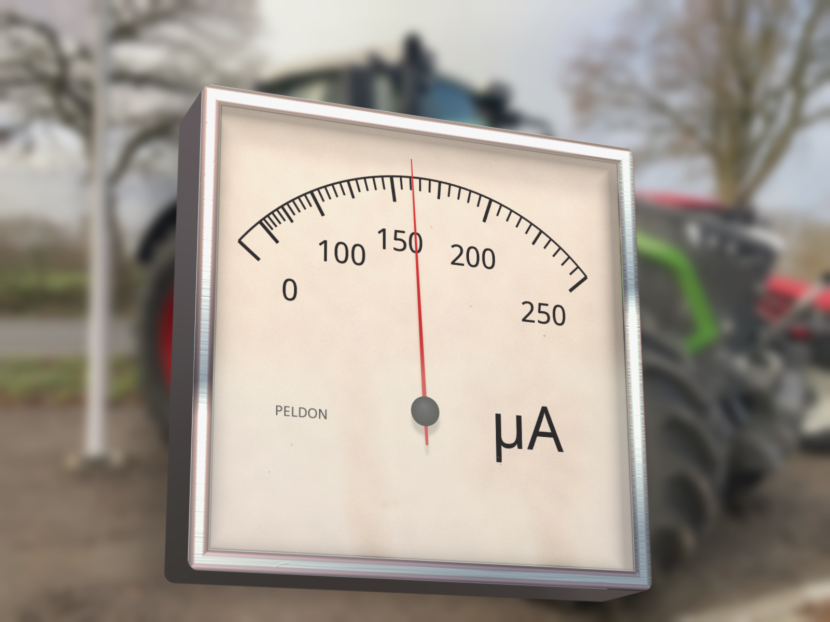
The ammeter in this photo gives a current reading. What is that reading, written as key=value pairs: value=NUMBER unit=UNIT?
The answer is value=160 unit=µA
